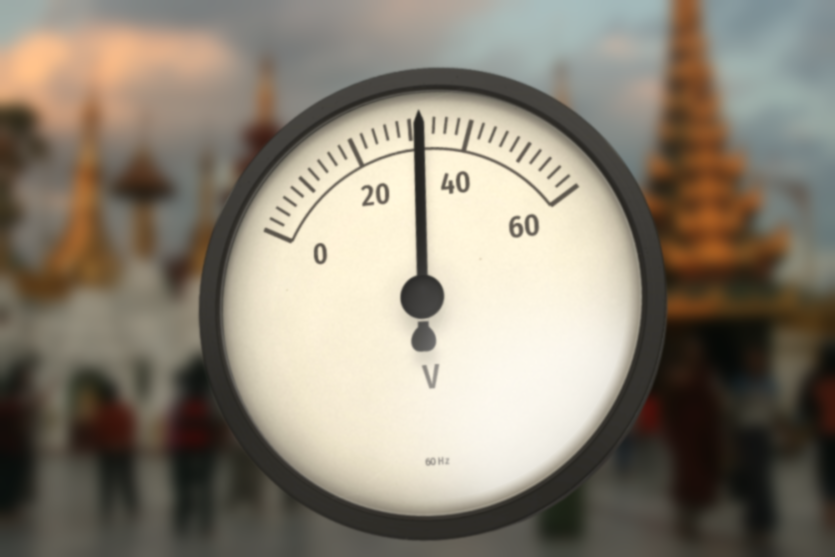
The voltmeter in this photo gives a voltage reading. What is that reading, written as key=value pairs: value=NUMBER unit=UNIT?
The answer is value=32 unit=V
